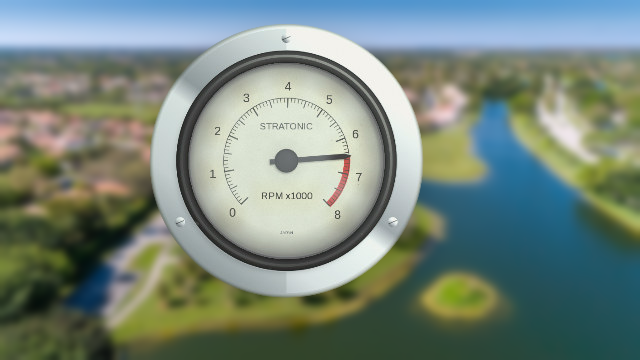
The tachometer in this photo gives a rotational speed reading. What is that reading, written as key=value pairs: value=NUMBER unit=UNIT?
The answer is value=6500 unit=rpm
